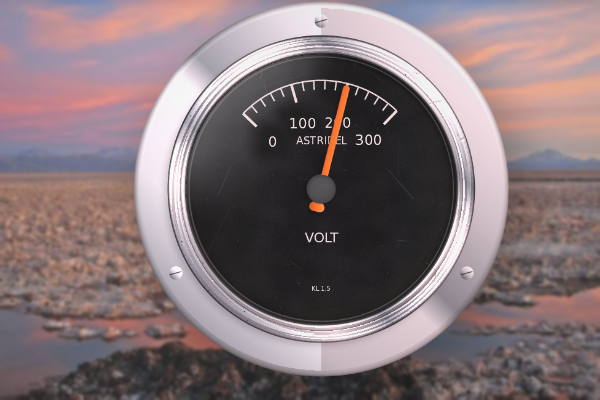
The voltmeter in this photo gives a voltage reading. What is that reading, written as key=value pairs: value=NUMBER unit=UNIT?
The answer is value=200 unit=V
